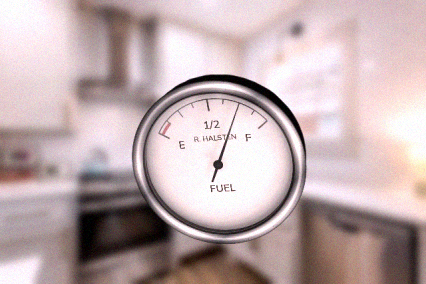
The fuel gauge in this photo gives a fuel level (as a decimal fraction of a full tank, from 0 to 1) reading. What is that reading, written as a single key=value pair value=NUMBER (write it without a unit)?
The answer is value=0.75
